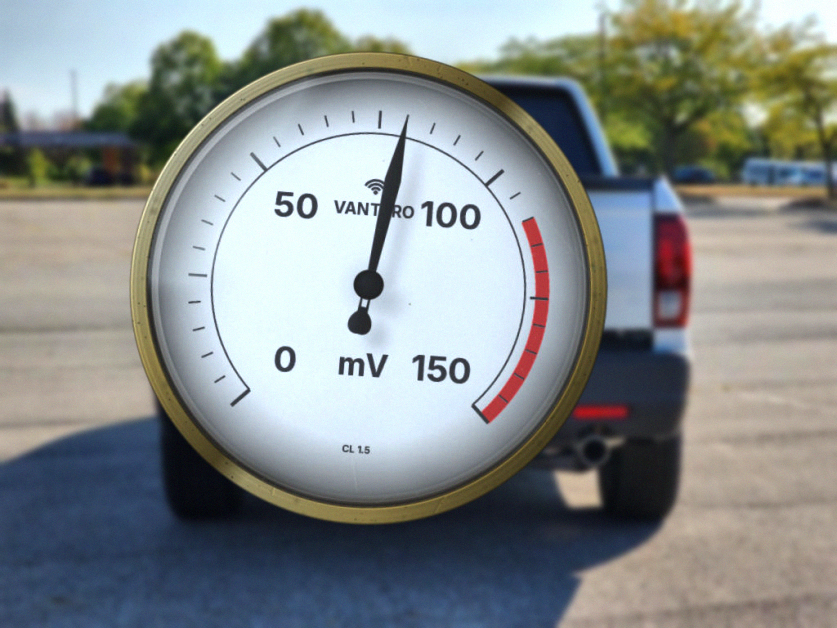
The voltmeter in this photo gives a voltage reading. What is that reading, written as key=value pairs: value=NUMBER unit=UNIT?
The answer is value=80 unit=mV
